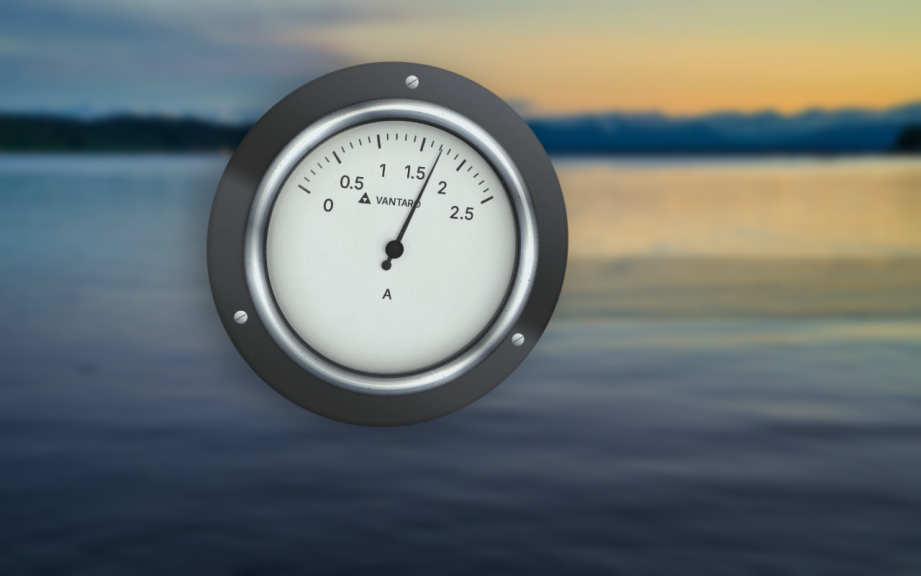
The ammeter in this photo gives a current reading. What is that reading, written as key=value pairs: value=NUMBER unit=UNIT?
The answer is value=1.7 unit=A
